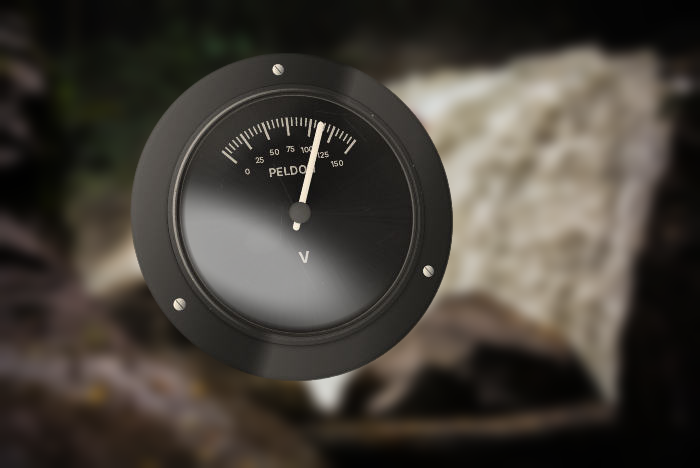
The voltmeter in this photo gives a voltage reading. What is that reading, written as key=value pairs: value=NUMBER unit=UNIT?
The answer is value=110 unit=V
